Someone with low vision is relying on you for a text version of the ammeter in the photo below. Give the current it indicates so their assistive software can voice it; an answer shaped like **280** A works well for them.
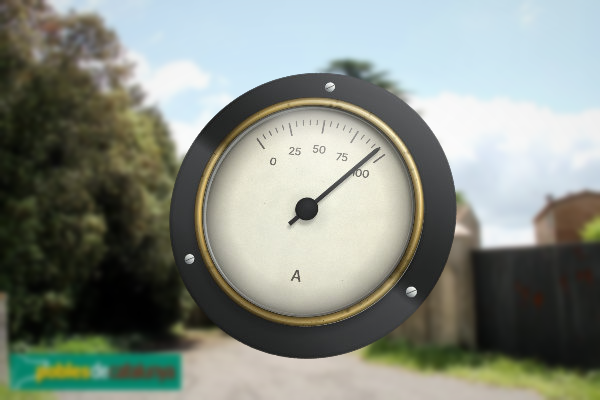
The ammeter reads **95** A
